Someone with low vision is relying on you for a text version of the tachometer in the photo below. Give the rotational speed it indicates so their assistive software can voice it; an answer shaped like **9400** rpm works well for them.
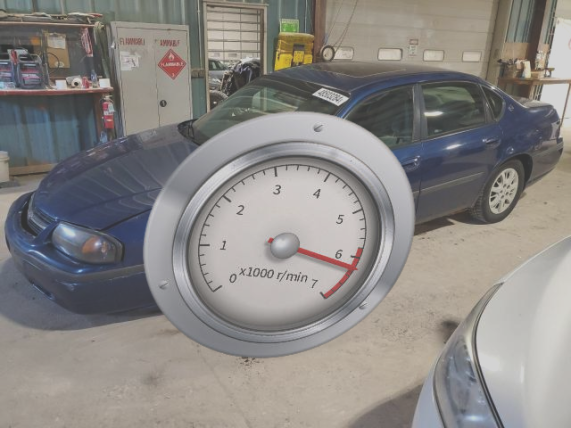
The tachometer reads **6200** rpm
